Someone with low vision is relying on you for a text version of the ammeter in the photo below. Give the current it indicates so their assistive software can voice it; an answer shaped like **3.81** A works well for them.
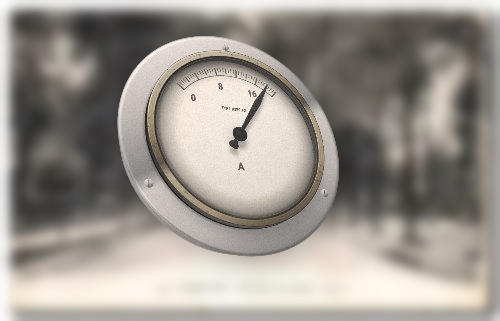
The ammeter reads **18** A
